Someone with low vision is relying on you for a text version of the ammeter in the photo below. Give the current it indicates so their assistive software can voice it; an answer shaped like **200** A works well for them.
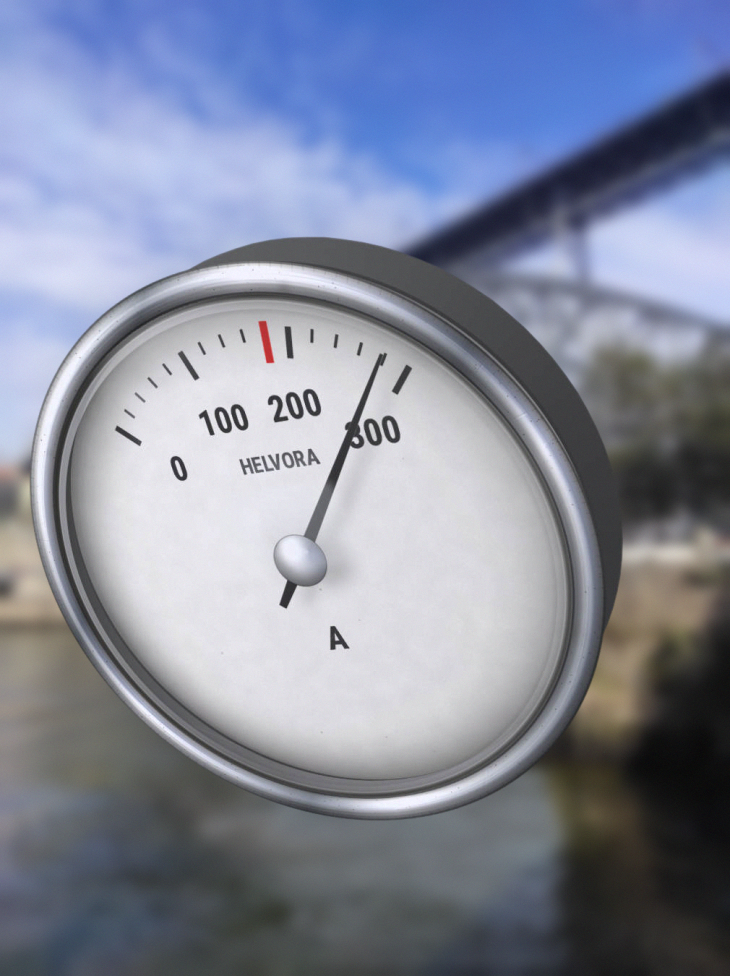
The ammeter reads **280** A
